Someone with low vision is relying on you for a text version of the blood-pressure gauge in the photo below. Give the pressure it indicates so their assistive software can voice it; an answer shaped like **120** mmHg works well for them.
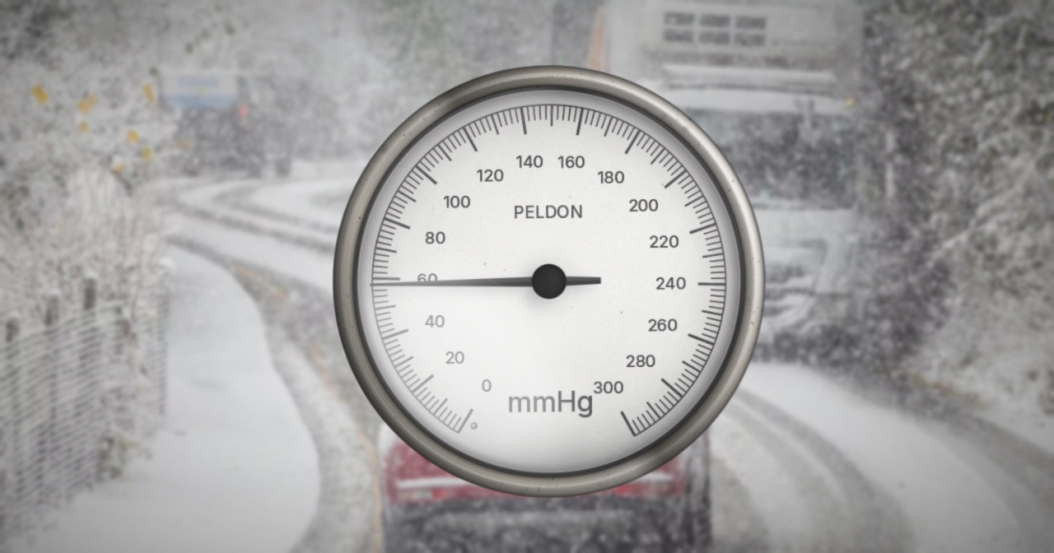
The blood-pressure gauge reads **58** mmHg
